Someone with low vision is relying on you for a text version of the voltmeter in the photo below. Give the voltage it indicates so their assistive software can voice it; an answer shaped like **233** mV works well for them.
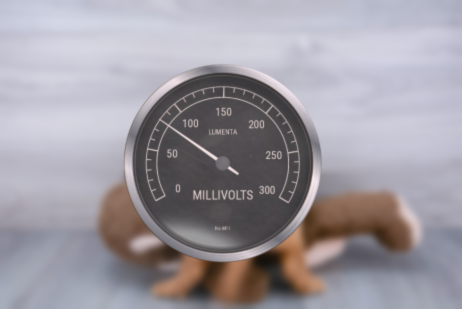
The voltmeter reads **80** mV
